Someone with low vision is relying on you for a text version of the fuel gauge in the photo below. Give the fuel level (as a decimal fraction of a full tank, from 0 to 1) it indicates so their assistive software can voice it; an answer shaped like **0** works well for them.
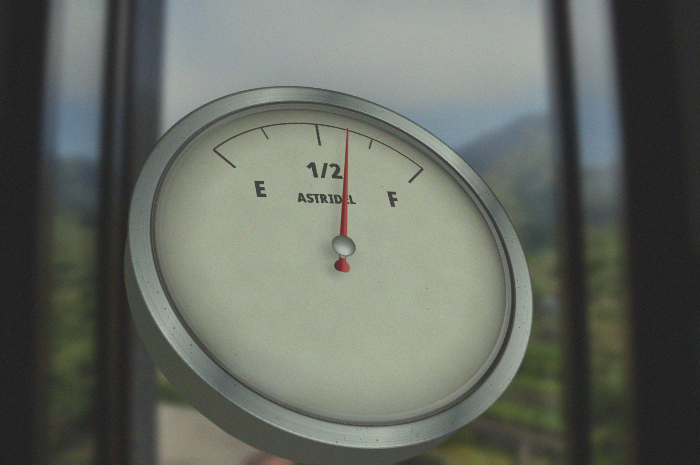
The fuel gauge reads **0.625**
